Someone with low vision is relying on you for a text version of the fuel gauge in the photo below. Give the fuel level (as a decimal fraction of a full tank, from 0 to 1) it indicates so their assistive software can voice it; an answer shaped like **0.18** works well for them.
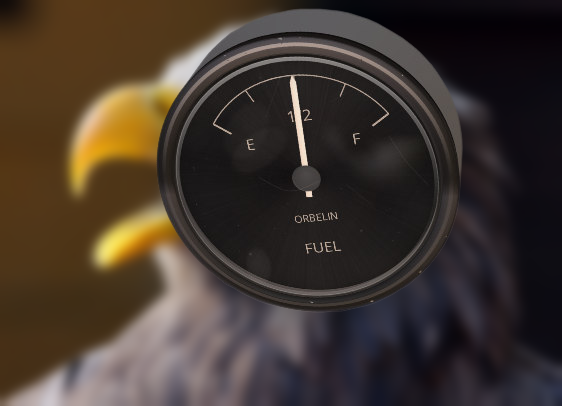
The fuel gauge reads **0.5**
